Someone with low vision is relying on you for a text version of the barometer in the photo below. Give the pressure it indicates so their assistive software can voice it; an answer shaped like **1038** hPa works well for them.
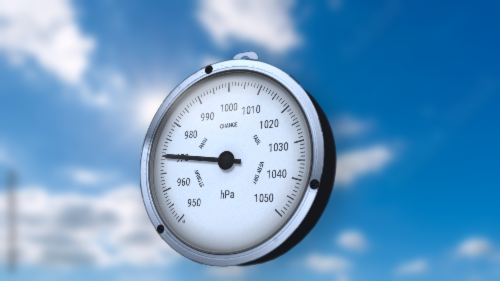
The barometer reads **970** hPa
